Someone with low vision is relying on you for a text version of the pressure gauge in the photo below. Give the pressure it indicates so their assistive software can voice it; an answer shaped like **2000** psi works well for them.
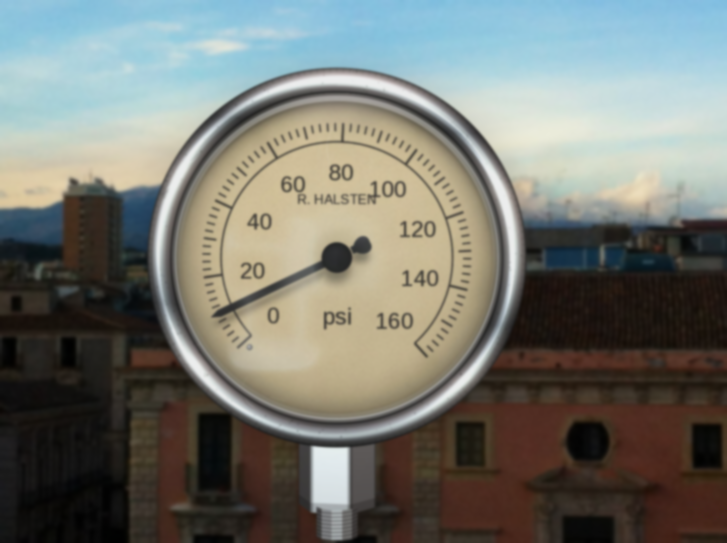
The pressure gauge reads **10** psi
